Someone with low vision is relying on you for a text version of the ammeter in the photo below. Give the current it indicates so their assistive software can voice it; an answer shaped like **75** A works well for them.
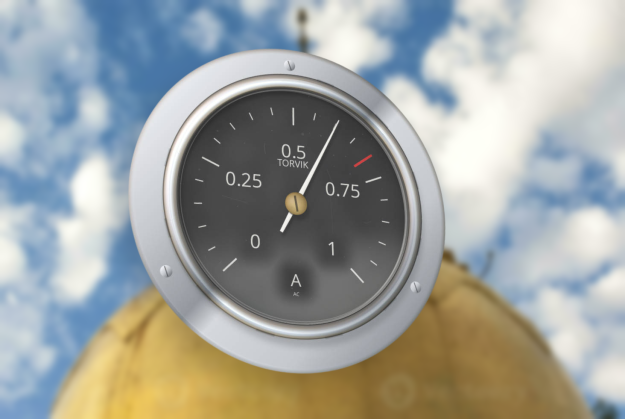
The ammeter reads **0.6** A
